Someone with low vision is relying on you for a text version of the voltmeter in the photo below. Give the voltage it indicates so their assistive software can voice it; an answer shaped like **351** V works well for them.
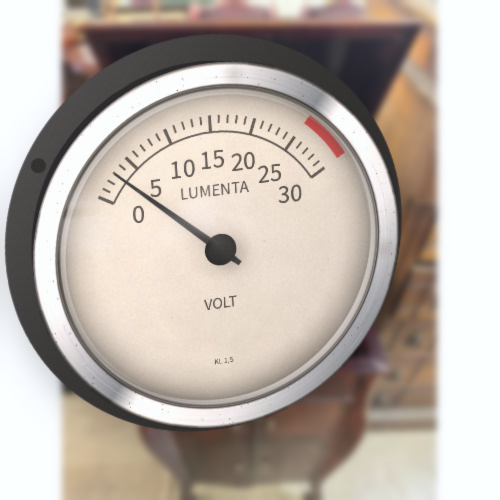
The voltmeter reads **3** V
